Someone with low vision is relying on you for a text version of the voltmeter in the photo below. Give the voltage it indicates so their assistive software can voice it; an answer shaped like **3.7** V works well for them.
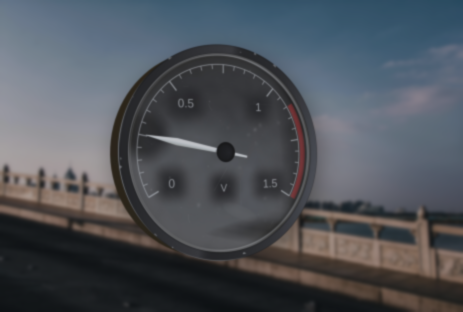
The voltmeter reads **0.25** V
